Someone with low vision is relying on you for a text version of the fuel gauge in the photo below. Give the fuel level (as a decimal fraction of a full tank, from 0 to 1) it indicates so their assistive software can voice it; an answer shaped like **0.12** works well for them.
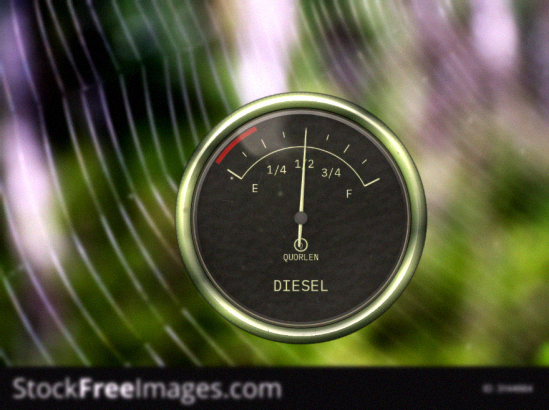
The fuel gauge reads **0.5**
